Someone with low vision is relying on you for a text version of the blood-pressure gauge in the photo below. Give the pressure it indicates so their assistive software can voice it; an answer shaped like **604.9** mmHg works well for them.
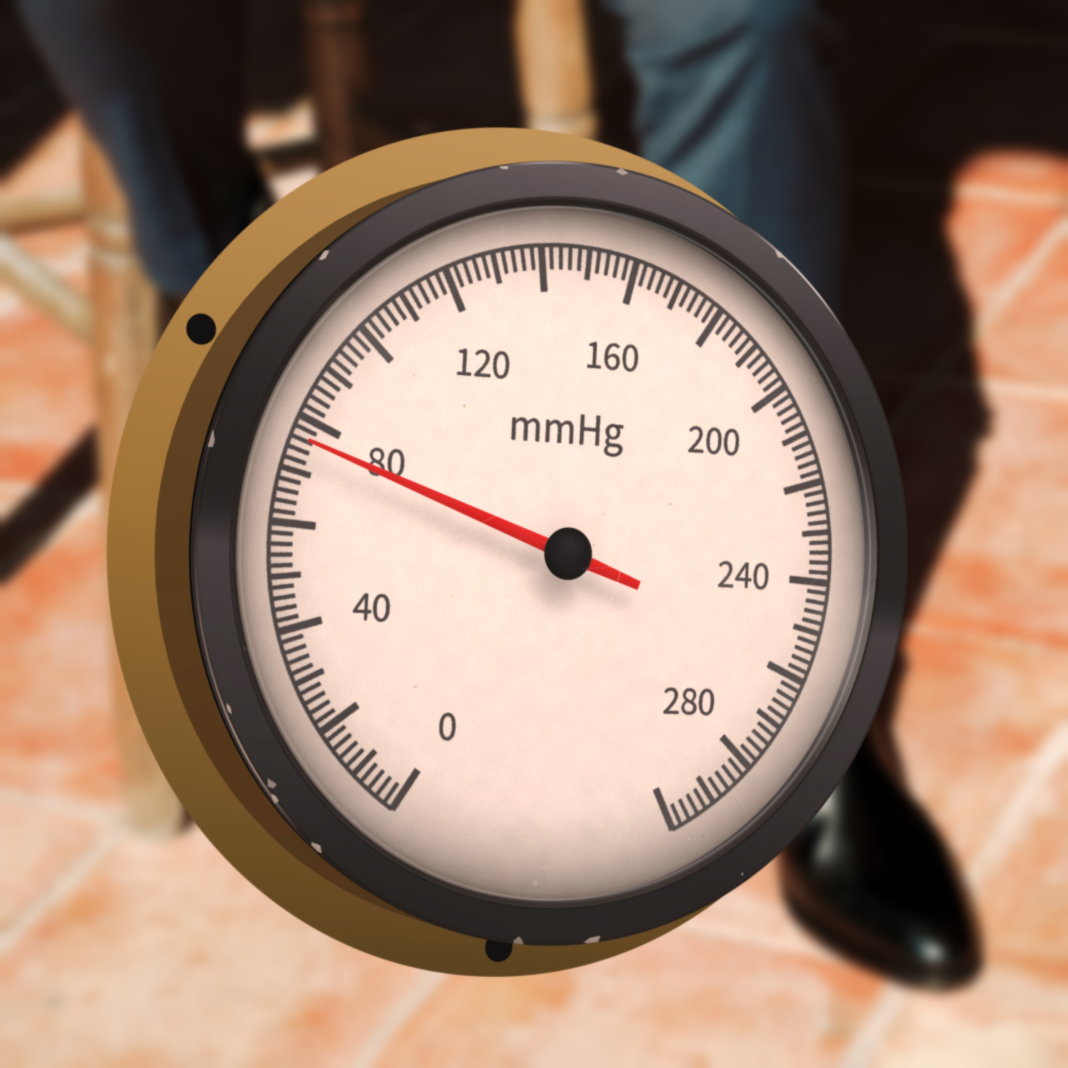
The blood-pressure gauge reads **76** mmHg
